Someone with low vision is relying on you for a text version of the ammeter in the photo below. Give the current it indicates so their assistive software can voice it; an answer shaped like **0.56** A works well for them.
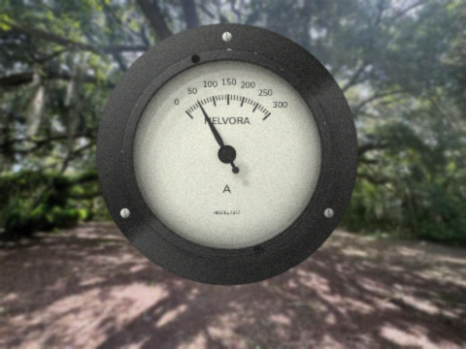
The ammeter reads **50** A
